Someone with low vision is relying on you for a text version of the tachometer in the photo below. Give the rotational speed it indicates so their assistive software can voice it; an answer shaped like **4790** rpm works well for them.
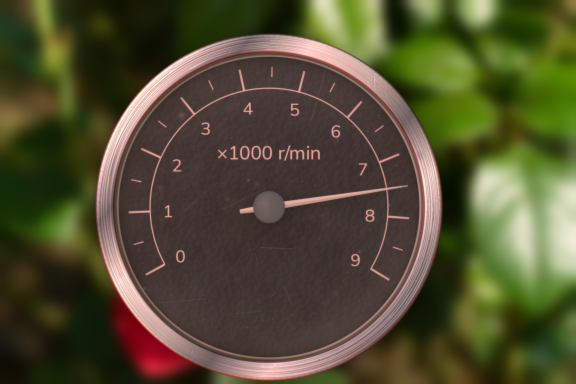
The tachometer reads **7500** rpm
